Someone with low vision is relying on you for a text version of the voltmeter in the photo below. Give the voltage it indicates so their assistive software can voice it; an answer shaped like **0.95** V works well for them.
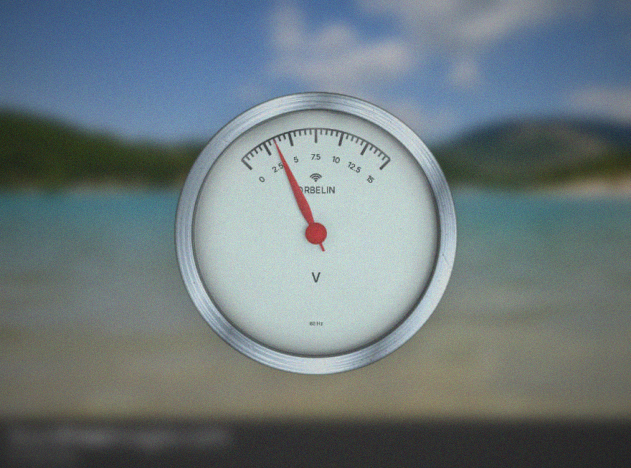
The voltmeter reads **3.5** V
